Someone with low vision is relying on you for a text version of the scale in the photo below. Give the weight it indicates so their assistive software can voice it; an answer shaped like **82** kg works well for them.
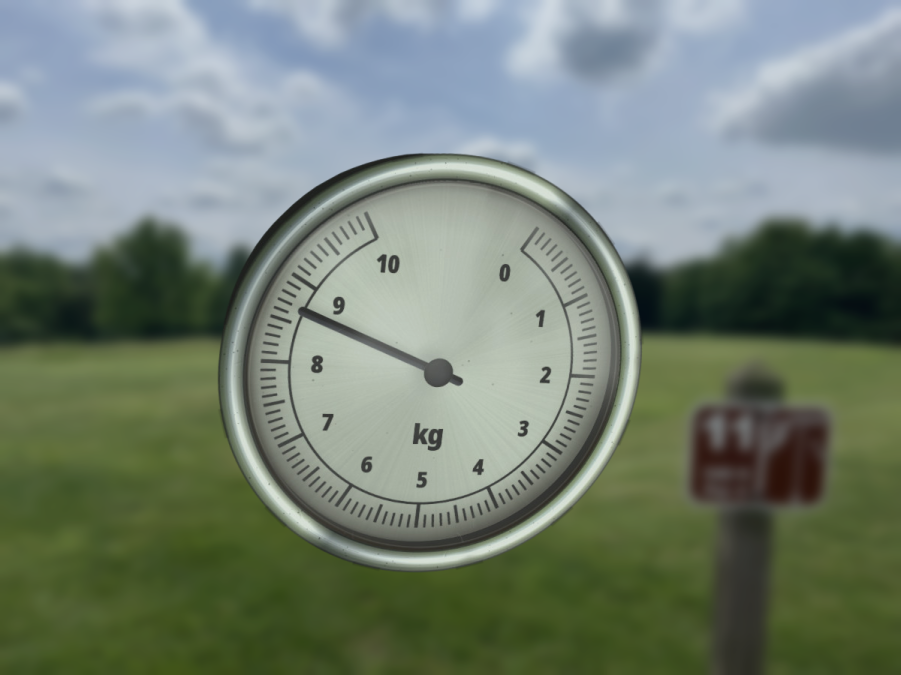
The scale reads **8.7** kg
